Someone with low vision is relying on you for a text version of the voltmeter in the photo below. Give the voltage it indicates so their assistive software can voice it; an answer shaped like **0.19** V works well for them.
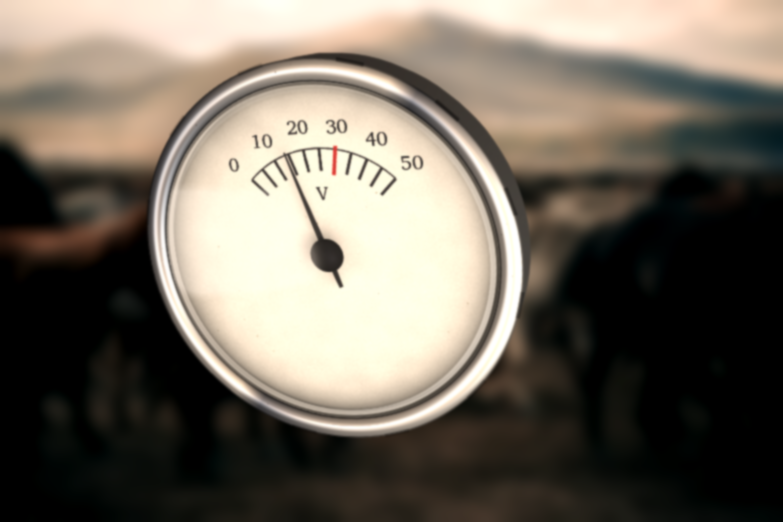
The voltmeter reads **15** V
